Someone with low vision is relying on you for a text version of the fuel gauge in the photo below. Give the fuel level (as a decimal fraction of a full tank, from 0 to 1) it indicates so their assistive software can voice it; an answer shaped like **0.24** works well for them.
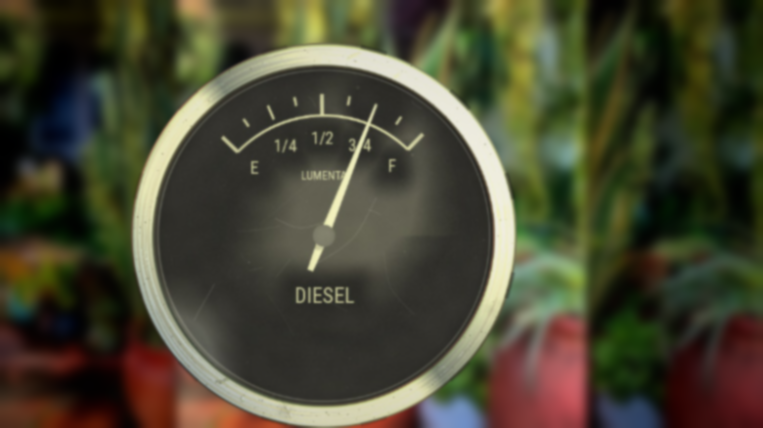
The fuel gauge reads **0.75**
